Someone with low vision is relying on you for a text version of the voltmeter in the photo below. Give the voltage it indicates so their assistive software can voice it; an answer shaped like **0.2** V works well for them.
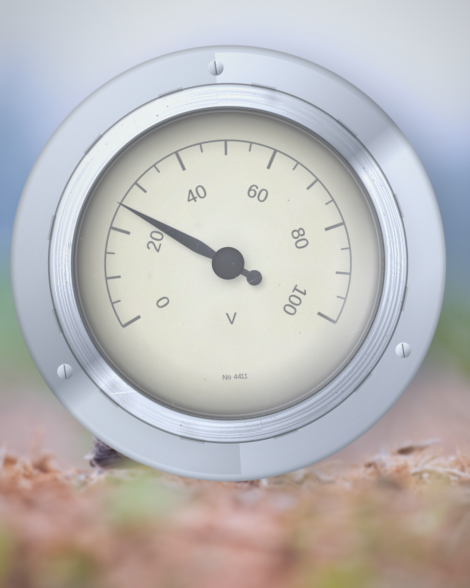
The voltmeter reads **25** V
